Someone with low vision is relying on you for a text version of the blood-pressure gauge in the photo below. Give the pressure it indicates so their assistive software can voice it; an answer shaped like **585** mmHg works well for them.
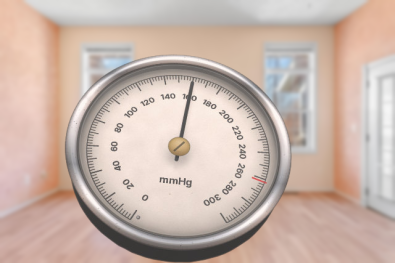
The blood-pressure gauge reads **160** mmHg
